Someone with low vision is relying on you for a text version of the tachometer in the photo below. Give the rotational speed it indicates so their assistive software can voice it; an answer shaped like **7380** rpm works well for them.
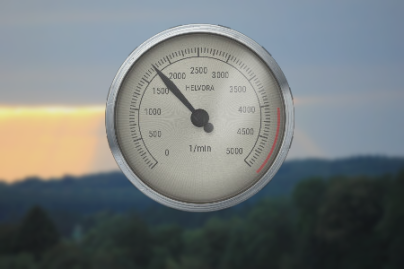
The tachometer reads **1750** rpm
